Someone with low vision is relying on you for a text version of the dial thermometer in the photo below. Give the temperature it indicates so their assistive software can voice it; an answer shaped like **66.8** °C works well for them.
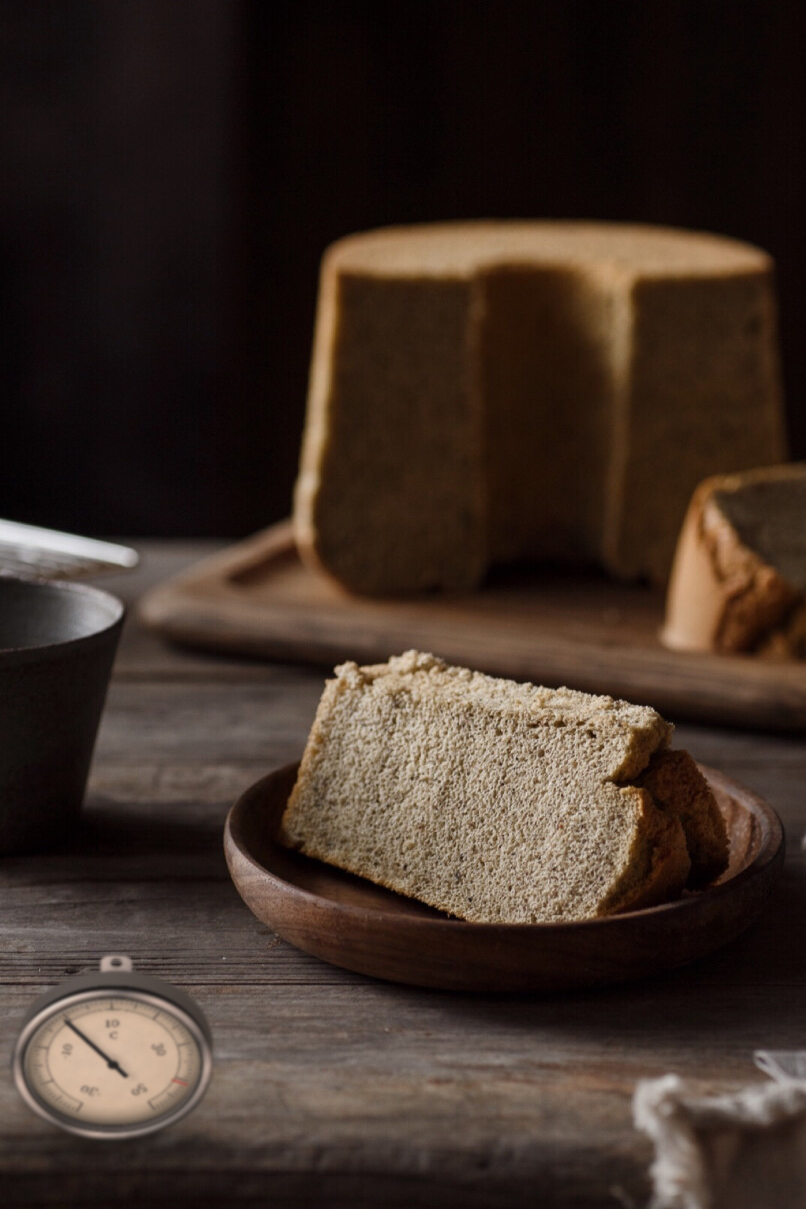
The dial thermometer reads **0** °C
